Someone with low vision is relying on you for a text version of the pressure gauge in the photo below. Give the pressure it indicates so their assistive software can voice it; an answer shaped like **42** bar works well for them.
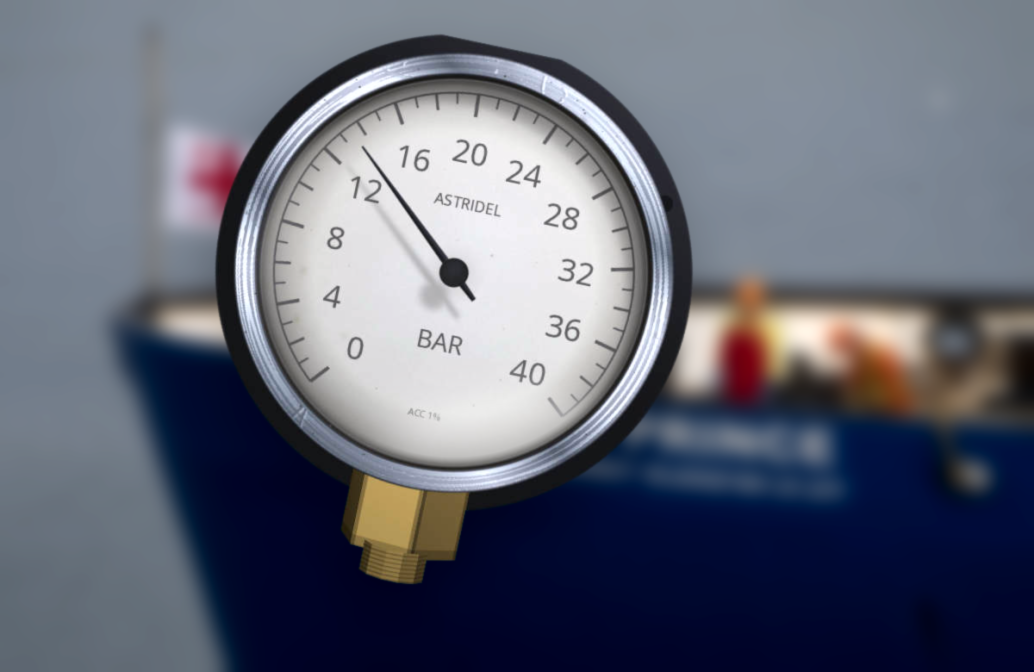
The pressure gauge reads **13.5** bar
